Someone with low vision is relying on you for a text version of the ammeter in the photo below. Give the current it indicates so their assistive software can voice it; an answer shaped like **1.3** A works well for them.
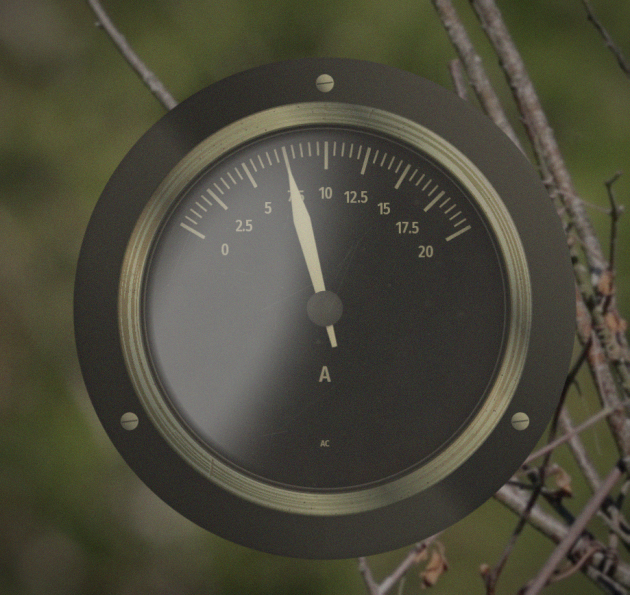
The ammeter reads **7.5** A
